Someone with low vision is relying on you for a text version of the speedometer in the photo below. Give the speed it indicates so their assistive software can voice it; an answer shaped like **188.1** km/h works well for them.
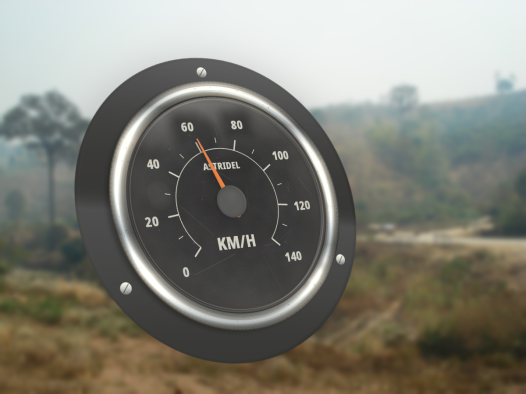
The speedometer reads **60** km/h
